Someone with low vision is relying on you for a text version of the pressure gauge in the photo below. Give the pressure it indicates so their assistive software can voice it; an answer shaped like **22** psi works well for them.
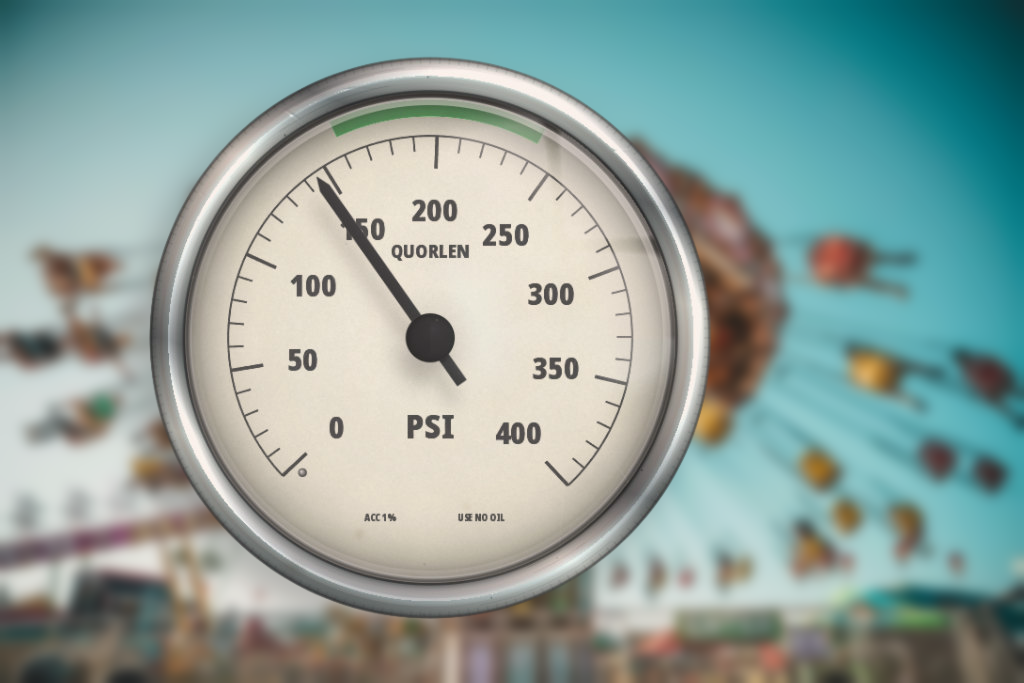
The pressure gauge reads **145** psi
